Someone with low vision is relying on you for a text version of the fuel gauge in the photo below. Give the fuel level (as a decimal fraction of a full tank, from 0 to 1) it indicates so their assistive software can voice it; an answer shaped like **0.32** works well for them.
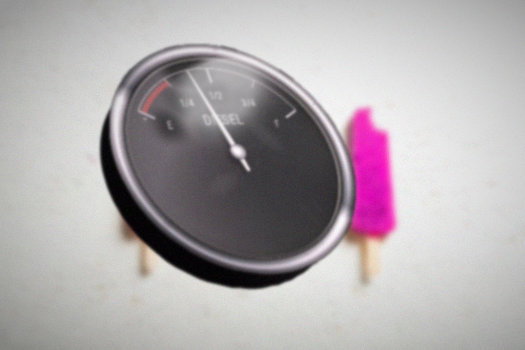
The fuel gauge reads **0.375**
